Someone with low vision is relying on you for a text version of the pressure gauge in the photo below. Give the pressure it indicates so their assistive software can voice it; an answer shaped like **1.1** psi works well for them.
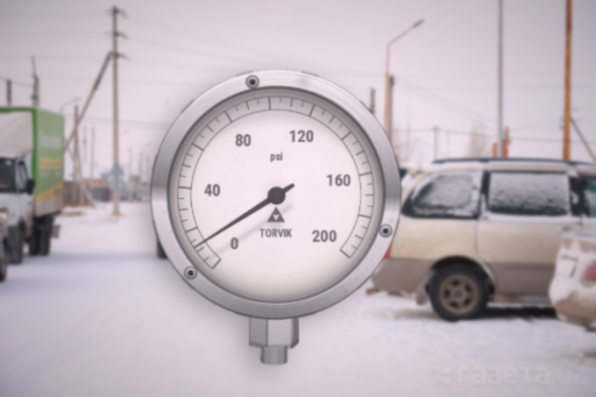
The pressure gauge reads **12.5** psi
